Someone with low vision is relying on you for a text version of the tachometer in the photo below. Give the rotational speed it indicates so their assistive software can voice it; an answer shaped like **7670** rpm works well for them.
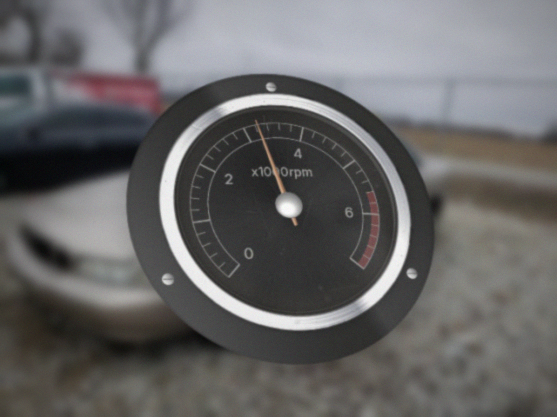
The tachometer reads **3200** rpm
